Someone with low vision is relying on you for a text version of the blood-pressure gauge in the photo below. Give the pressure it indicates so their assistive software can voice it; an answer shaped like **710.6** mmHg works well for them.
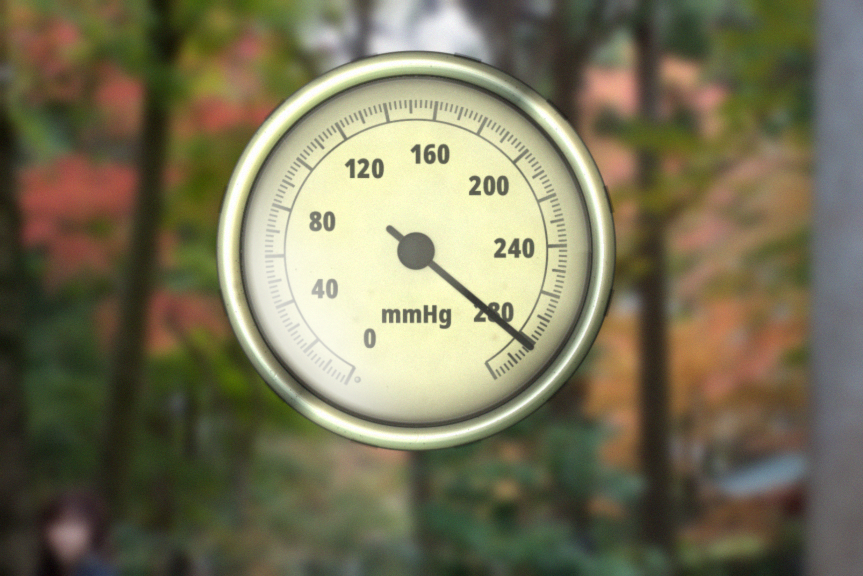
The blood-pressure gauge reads **282** mmHg
